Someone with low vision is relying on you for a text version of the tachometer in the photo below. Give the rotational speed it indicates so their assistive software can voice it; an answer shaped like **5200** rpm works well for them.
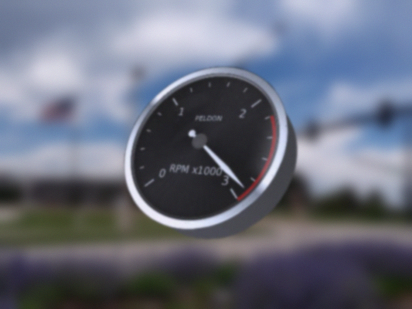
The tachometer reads **2900** rpm
